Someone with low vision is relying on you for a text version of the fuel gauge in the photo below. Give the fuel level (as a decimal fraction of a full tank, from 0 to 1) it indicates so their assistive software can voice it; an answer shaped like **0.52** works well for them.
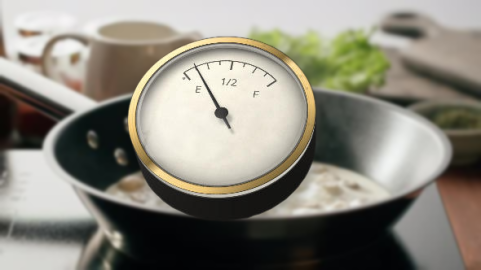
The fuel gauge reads **0.125**
